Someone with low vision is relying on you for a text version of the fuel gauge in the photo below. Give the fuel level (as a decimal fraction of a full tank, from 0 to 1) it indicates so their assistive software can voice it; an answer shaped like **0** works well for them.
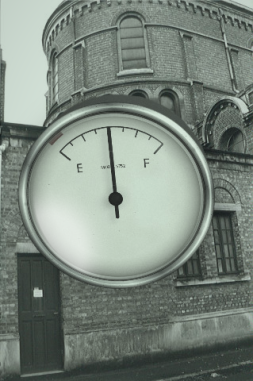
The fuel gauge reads **0.5**
